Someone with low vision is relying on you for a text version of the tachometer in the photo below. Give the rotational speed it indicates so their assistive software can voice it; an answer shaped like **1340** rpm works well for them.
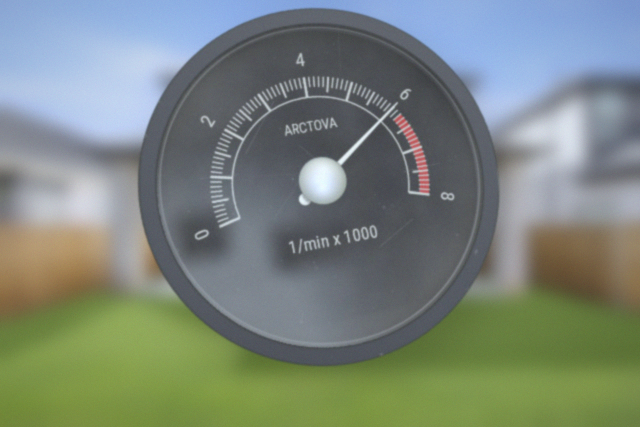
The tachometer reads **6000** rpm
